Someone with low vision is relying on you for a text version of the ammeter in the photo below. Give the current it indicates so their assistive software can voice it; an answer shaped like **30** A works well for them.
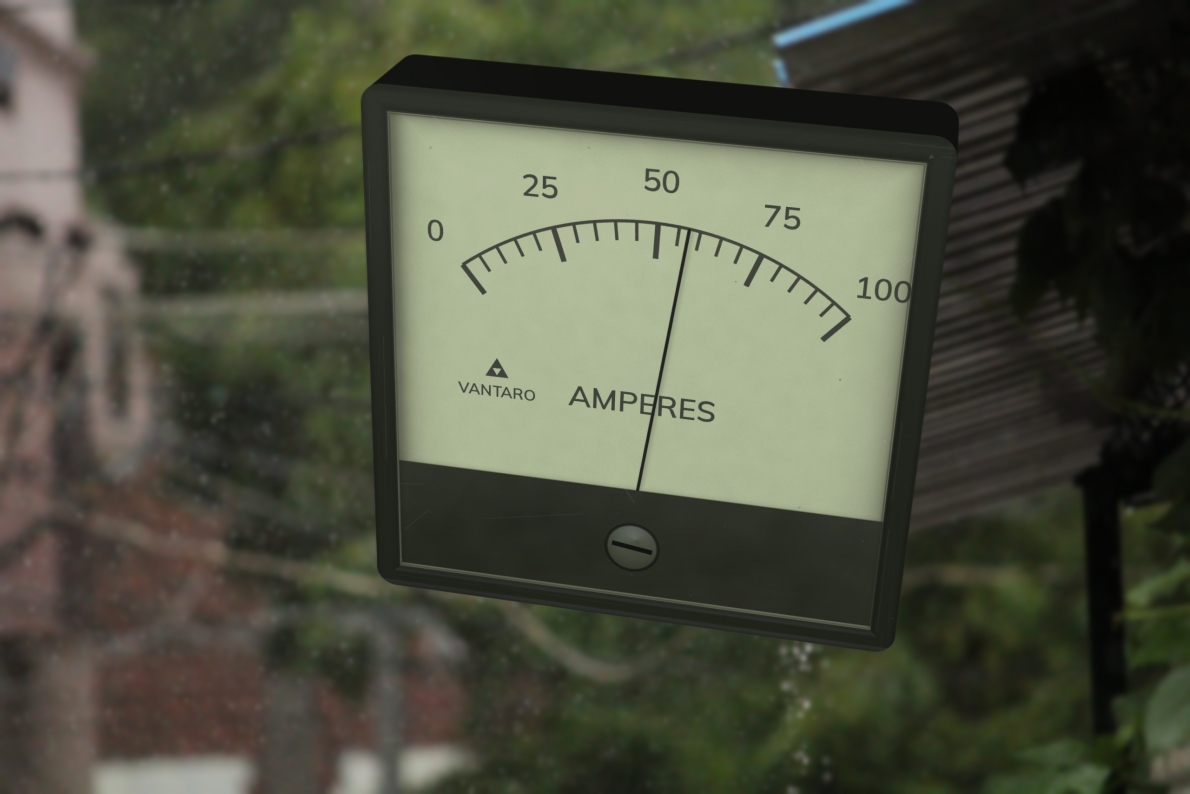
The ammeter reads **57.5** A
